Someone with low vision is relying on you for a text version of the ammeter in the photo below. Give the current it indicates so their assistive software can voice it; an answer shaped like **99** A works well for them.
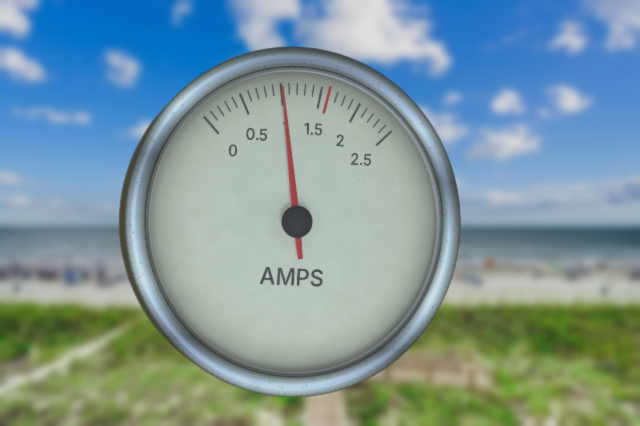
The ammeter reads **1** A
